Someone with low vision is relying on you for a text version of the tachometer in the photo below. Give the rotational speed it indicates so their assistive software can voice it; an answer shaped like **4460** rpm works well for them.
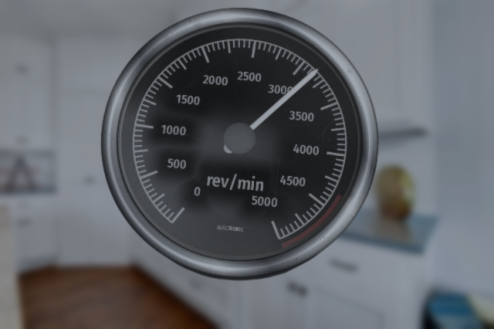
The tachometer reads **3150** rpm
